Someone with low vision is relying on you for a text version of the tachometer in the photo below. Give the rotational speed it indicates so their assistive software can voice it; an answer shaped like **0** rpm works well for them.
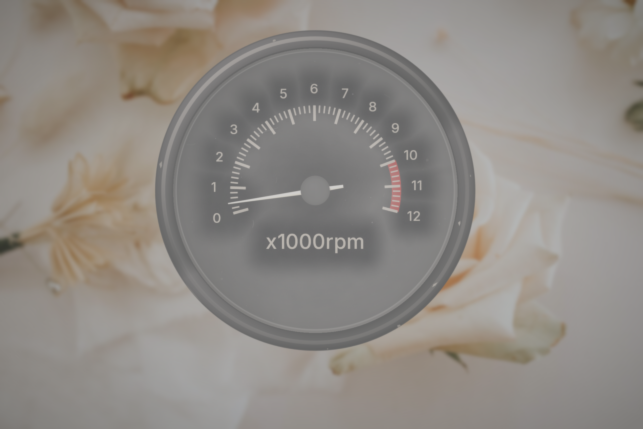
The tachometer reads **400** rpm
